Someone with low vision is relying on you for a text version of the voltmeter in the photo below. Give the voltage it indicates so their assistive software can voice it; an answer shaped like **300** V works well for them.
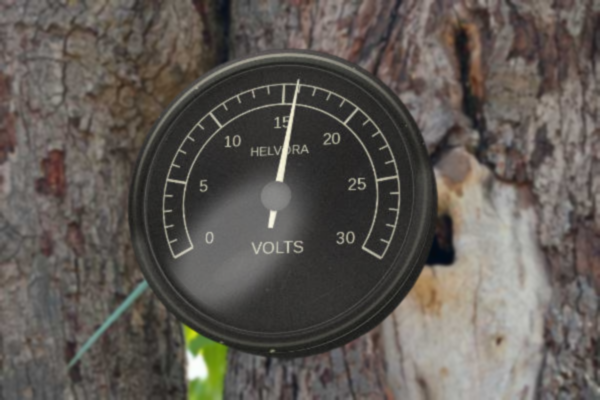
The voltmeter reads **16** V
